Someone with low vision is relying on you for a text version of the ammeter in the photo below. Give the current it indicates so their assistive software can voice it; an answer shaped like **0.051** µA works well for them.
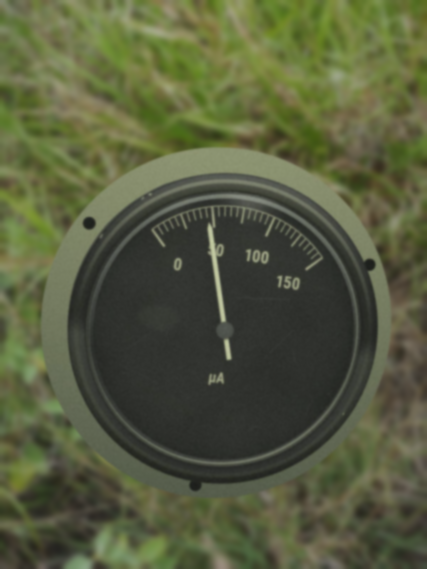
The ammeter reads **45** µA
